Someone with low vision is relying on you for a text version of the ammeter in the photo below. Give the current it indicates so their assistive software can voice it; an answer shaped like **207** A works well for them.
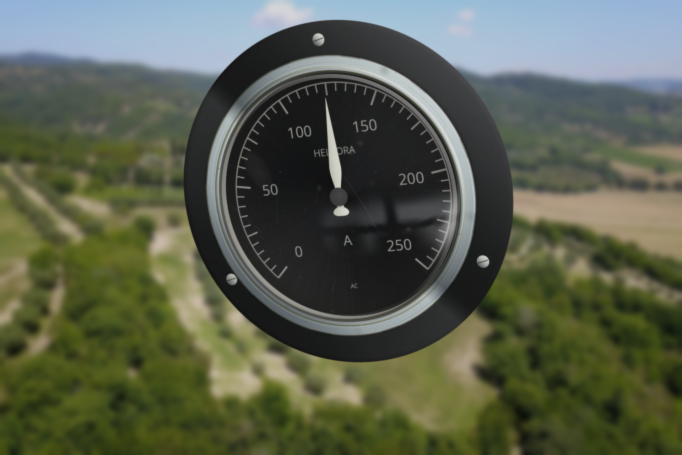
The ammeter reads **125** A
